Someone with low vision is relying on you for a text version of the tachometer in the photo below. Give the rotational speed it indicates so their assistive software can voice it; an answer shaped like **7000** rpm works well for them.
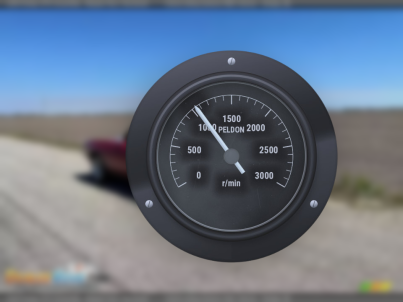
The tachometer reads **1050** rpm
